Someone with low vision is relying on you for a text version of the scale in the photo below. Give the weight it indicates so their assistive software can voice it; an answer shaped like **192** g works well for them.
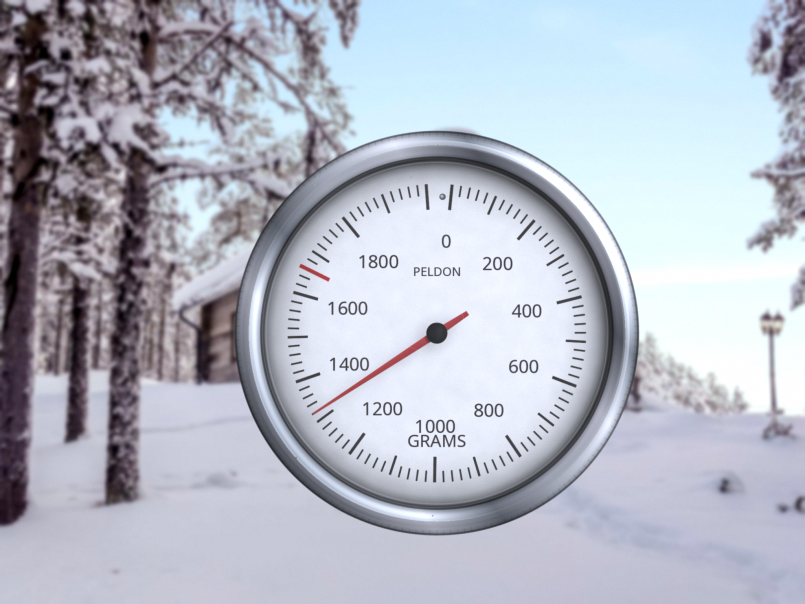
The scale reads **1320** g
